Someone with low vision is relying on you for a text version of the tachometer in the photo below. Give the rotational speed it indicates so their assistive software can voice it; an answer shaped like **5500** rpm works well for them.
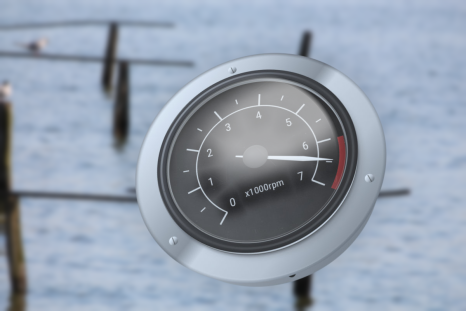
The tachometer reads **6500** rpm
